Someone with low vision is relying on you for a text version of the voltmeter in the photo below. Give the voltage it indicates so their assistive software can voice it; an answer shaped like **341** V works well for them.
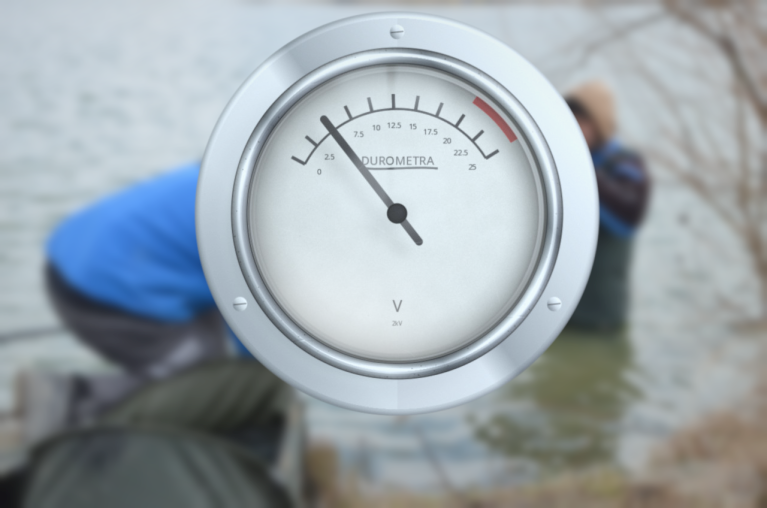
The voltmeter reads **5** V
